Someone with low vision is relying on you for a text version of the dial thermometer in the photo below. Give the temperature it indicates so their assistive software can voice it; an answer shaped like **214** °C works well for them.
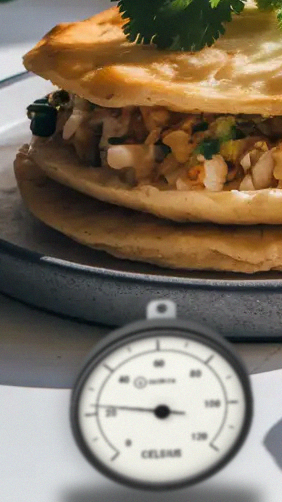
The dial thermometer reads **25** °C
